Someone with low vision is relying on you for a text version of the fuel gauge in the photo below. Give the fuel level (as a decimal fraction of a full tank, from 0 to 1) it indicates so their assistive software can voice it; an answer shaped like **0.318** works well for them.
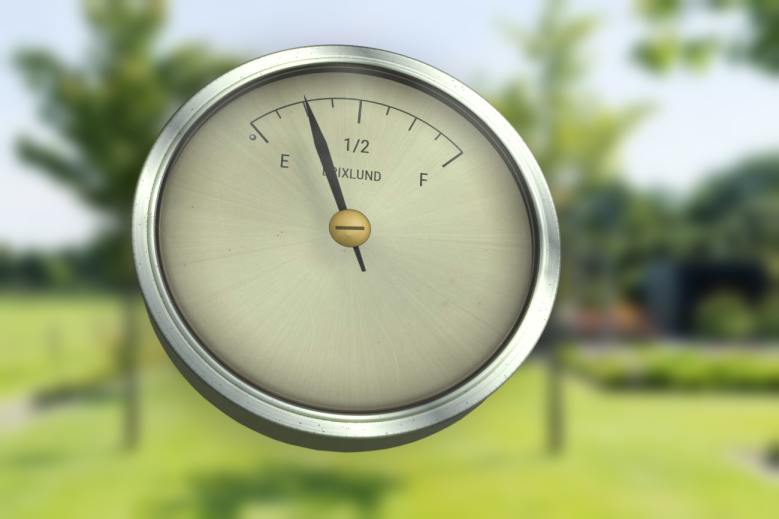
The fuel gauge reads **0.25**
